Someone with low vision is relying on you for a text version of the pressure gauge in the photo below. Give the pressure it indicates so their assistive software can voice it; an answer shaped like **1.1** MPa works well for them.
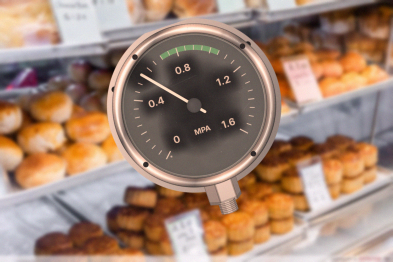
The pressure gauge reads **0.55** MPa
